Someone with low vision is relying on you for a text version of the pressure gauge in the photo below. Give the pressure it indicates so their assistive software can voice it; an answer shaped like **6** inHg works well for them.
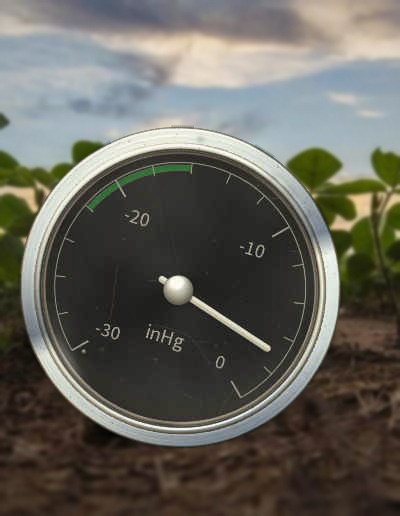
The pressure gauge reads **-3** inHg
